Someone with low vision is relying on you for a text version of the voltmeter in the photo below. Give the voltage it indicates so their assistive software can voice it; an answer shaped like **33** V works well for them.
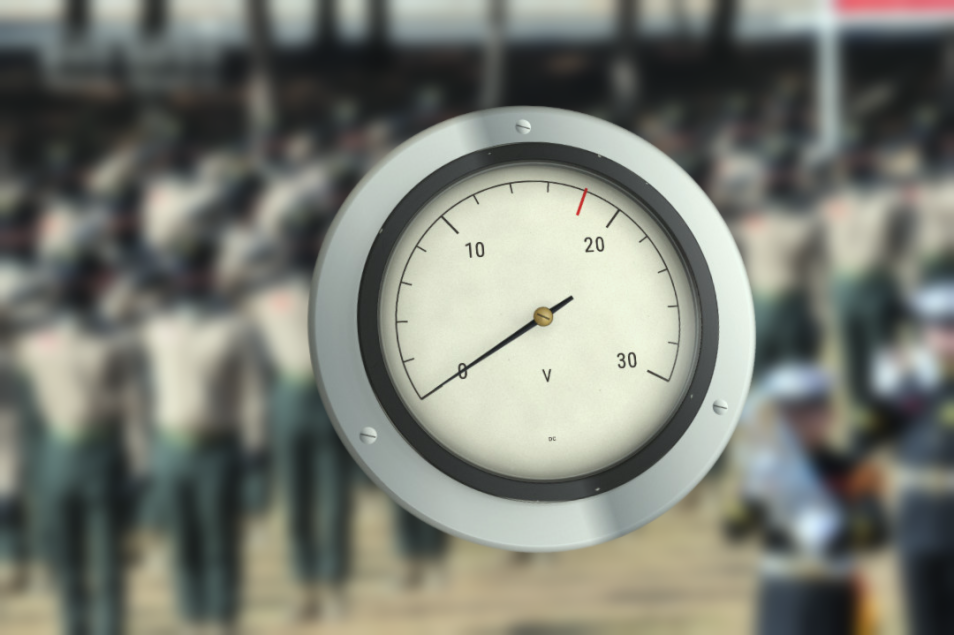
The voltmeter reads **0** V
